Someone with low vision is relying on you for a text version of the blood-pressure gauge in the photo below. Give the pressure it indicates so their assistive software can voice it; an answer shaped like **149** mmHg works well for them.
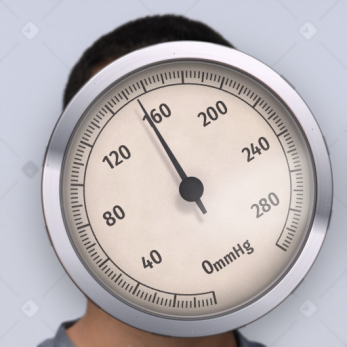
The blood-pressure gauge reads **154** mmHg
